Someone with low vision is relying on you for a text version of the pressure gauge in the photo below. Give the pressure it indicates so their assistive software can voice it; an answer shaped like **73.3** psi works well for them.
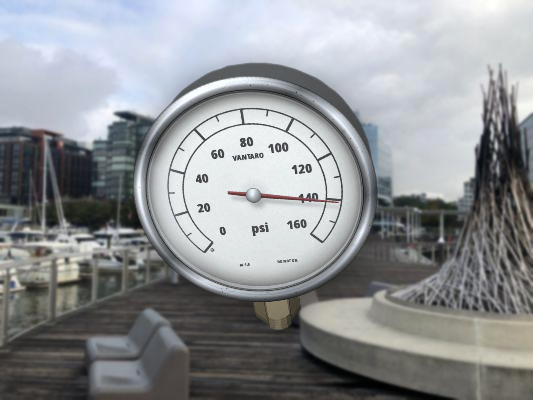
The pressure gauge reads **140** psi
